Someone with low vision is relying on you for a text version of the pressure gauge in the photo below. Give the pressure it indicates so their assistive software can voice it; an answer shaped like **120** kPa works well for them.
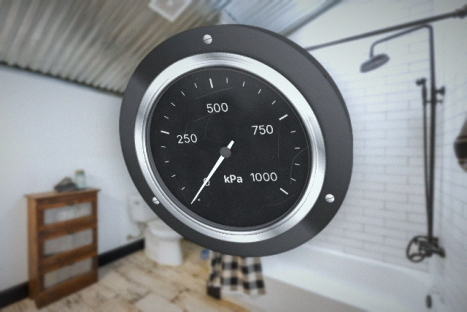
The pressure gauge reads **0** kPa
